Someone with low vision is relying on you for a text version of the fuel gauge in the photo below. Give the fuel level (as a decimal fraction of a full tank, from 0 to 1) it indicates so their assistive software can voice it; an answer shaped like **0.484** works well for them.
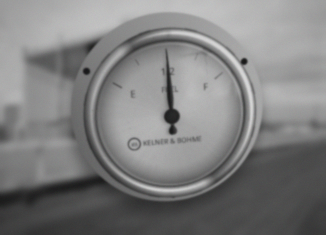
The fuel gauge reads **0.5**
